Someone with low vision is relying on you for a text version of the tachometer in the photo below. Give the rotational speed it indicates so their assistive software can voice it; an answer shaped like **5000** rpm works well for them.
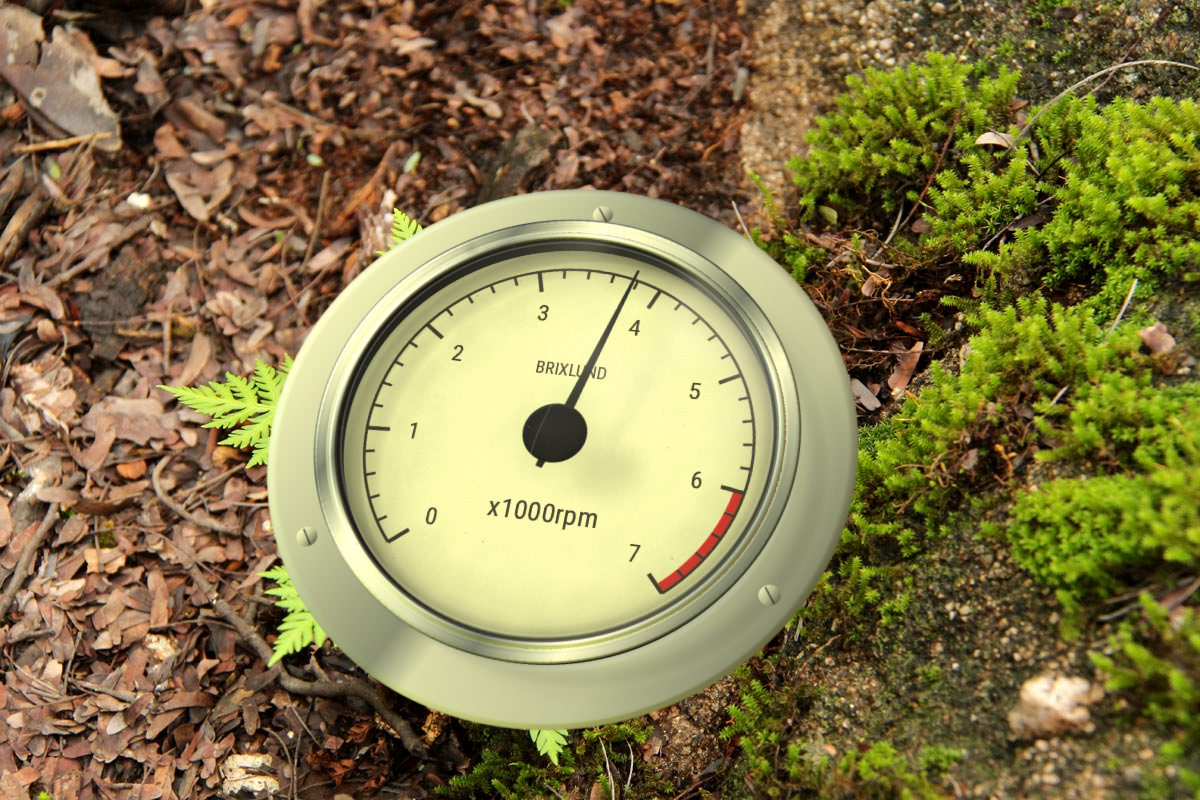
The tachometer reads **3800** rpm
